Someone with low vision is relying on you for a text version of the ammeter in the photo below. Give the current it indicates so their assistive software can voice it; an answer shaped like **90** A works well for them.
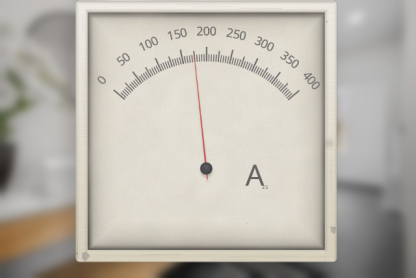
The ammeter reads **175** A
